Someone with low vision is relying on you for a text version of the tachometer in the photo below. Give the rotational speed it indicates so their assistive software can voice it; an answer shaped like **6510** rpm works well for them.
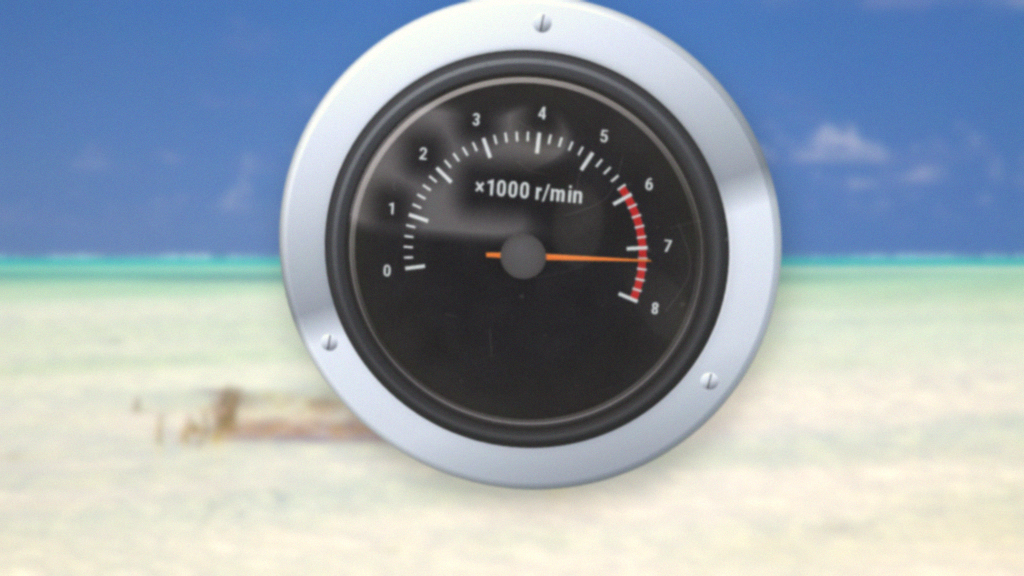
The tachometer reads **7200** rpm
